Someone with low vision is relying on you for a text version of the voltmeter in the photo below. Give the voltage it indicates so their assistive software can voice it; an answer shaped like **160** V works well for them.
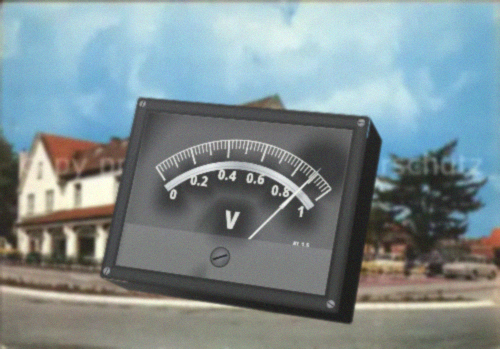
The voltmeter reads **0.9** V
